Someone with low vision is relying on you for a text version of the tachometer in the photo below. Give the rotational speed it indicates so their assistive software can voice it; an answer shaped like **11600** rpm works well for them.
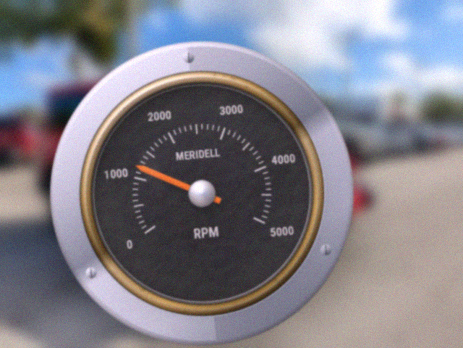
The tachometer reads **1200** rpm
